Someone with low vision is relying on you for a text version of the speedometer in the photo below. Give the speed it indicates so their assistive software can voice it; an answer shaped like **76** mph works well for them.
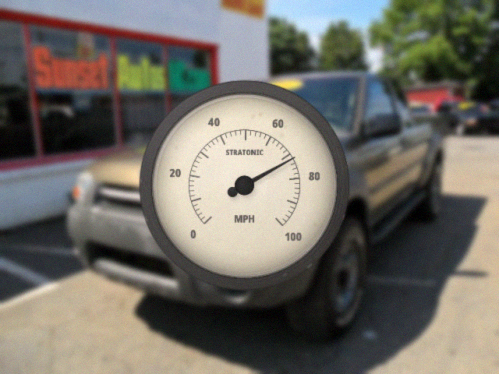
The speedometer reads **72** mph
